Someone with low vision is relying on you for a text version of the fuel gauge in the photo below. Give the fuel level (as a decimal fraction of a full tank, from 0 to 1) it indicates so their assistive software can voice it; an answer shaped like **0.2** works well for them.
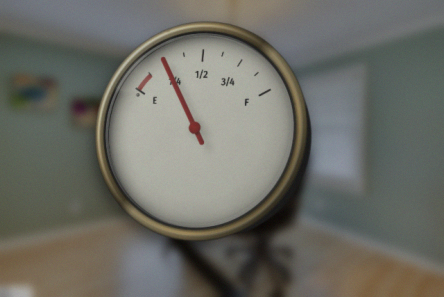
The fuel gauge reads **0.25**
